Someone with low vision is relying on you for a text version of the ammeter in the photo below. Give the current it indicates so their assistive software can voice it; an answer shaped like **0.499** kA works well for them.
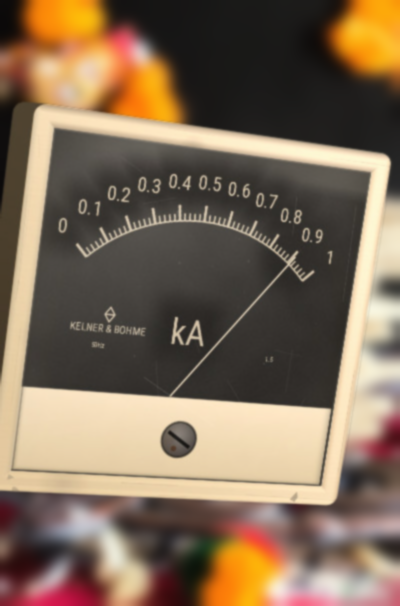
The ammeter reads **0.9** kA
